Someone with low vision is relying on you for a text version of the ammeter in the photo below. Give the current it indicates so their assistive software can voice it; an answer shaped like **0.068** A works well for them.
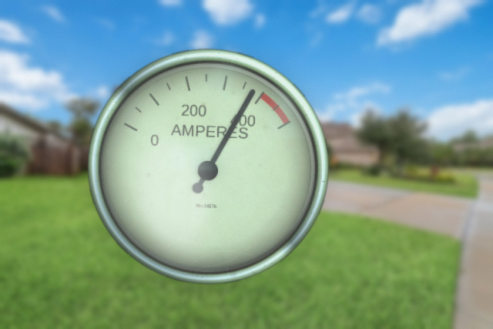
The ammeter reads **375** A
